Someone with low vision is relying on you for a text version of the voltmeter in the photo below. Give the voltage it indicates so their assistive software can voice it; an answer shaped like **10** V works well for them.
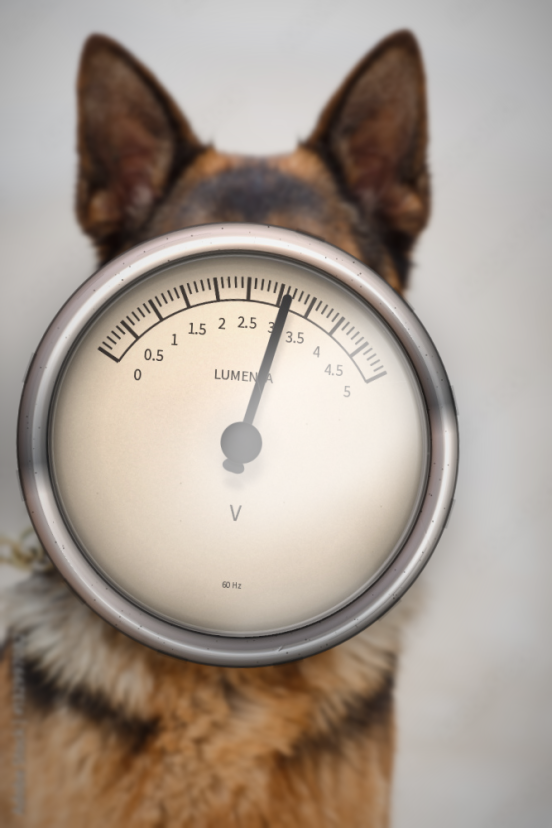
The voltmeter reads **3.1** V
